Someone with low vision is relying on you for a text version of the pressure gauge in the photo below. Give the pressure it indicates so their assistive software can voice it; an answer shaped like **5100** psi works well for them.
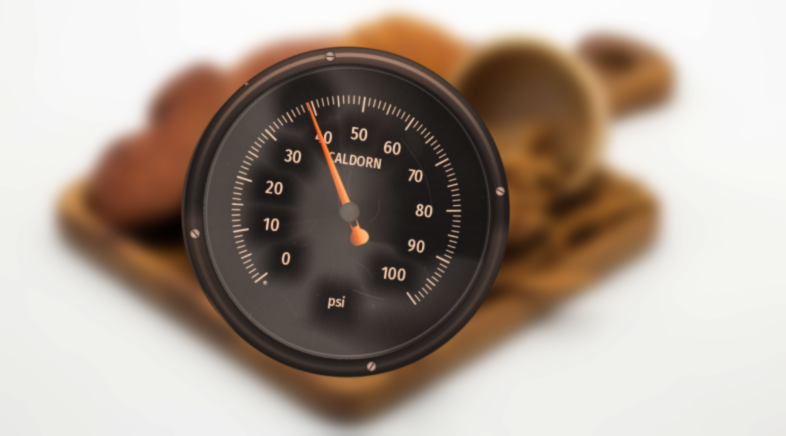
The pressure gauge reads **39** psi
